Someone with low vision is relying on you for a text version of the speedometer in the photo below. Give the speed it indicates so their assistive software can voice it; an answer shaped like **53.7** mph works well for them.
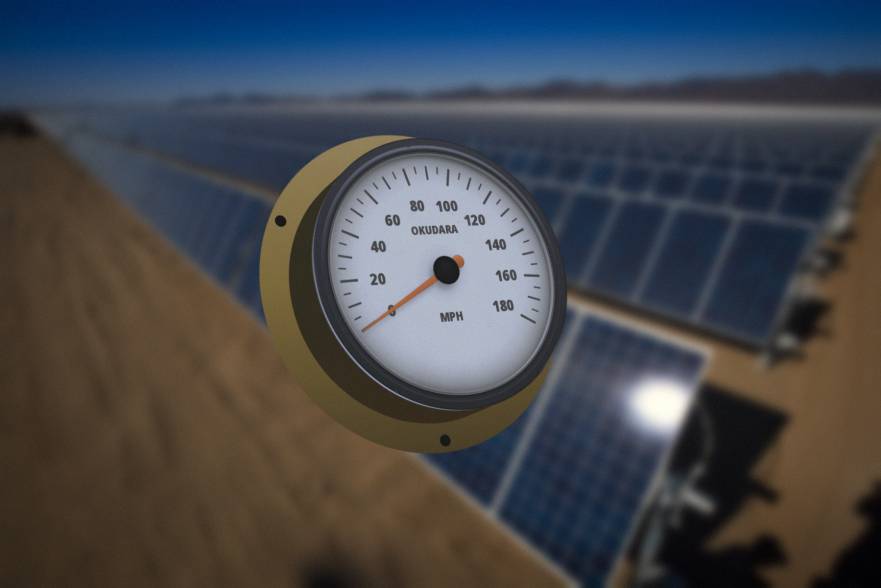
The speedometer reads **0** mph
